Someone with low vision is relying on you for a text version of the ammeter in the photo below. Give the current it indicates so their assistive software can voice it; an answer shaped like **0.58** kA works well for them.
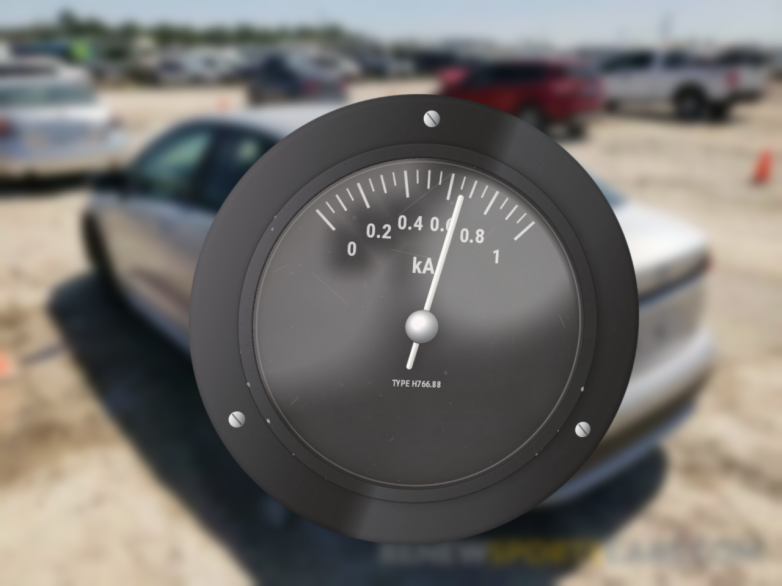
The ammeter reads **0.65** kA
